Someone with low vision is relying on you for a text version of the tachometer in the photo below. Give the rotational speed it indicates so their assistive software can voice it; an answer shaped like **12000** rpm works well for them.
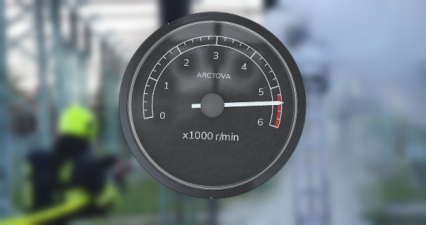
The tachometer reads **5400** rpm
